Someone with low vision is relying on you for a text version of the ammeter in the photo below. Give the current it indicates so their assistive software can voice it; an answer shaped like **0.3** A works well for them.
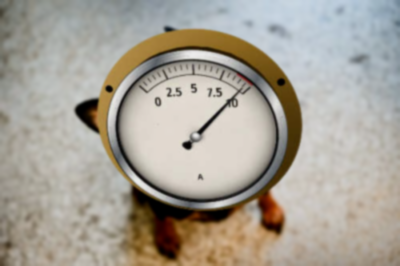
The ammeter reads **9.5** A
